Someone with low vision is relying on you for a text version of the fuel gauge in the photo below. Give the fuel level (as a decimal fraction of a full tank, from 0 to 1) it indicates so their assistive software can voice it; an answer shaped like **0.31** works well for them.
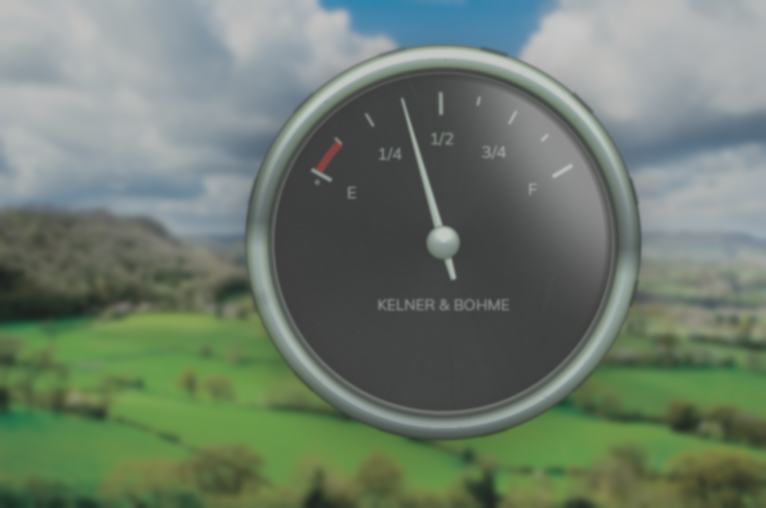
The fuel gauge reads **0.375**
